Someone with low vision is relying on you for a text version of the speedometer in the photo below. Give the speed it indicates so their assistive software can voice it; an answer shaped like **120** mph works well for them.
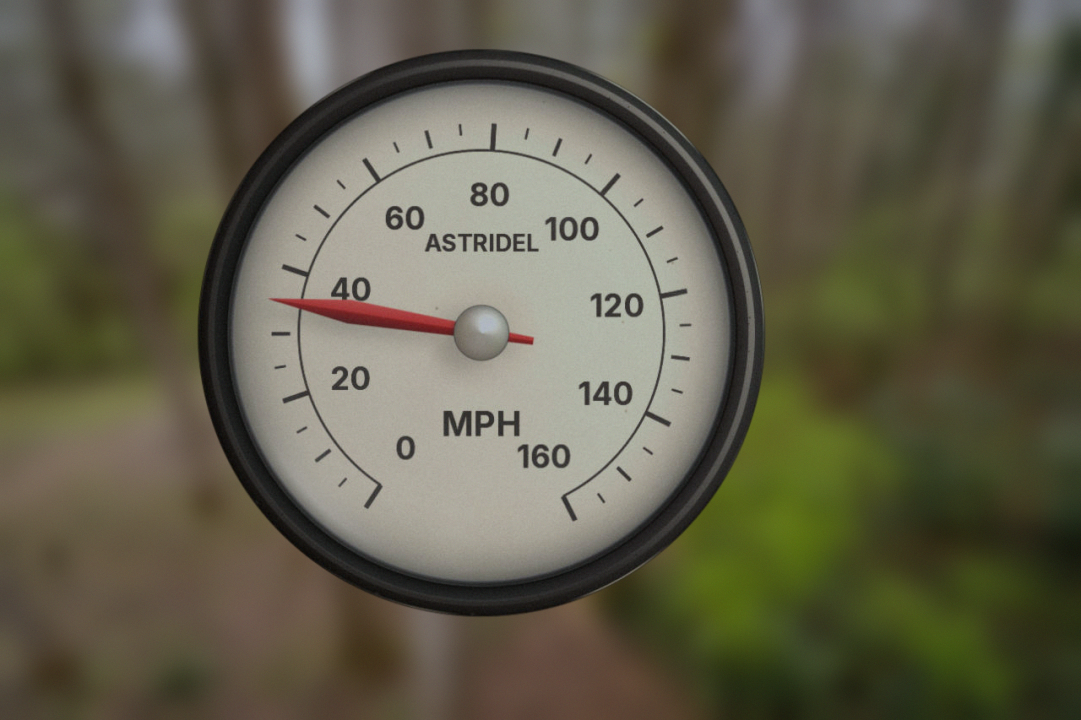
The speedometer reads **35** mph
